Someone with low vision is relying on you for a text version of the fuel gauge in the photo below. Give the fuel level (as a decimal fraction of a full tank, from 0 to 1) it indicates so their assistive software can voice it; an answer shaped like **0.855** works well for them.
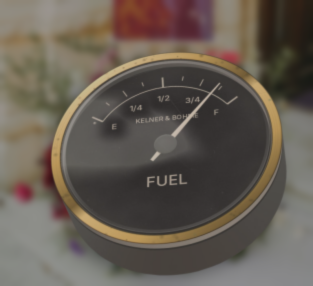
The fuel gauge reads **0.875**
